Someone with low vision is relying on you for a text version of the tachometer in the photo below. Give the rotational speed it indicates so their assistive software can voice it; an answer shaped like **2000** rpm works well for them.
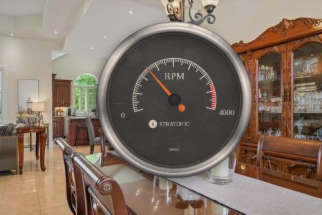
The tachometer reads **1250** rpm
